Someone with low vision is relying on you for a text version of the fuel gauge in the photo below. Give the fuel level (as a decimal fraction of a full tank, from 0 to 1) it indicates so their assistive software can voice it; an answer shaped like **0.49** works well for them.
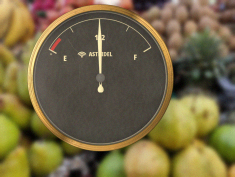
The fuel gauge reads **0.5**
